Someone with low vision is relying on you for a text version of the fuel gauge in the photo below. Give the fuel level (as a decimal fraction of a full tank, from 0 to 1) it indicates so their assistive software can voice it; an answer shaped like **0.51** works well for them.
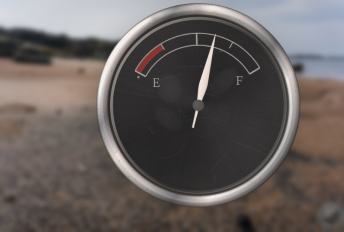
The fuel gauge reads **0.625**
